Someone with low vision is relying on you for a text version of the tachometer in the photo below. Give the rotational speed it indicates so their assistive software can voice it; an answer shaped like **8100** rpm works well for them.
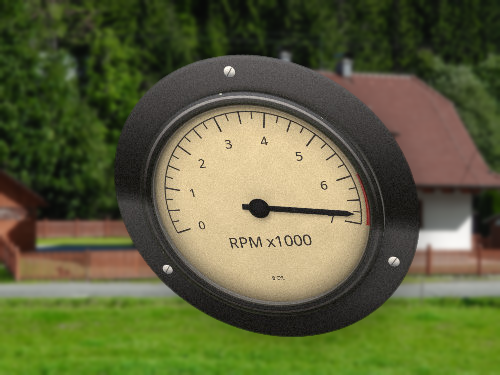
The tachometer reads **6750** rpm
